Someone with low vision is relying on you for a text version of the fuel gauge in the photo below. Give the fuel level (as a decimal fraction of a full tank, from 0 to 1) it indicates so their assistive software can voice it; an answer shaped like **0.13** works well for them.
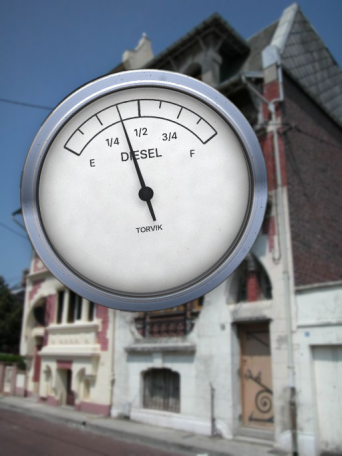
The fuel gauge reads **0.375**
